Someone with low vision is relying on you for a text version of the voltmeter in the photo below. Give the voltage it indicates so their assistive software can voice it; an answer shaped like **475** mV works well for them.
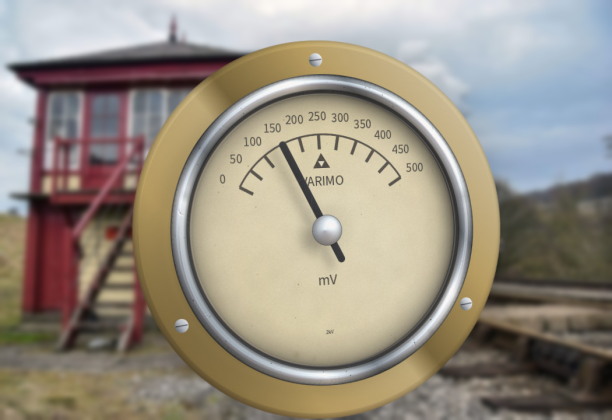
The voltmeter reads **150** mV
